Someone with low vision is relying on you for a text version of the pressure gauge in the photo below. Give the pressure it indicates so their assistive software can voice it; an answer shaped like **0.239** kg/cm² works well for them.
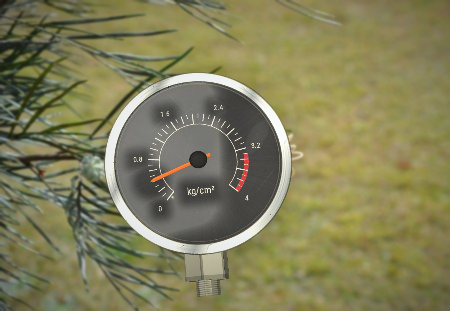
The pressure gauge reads **0.4** kg/cm²
